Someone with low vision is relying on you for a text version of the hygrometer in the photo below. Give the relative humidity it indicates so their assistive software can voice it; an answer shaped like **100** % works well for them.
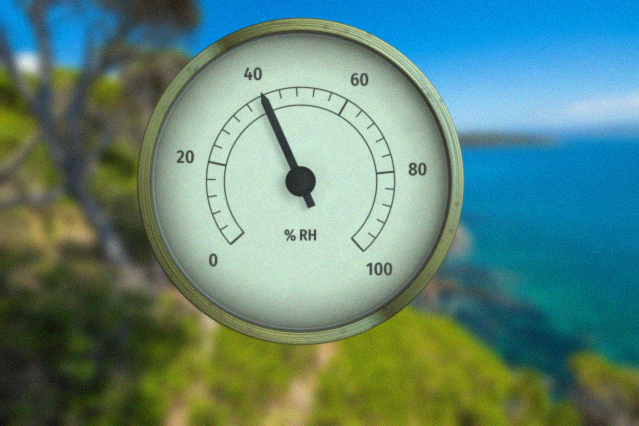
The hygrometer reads **40** %
